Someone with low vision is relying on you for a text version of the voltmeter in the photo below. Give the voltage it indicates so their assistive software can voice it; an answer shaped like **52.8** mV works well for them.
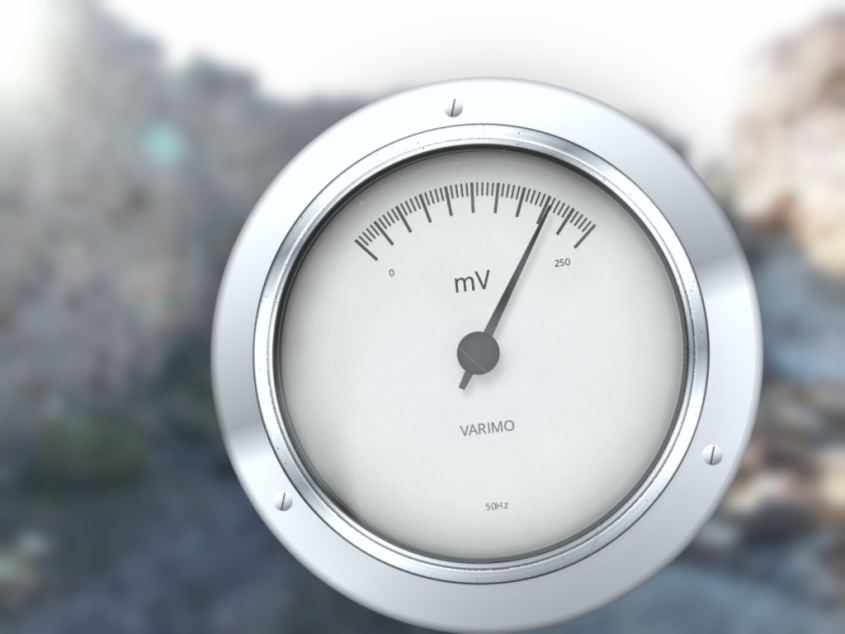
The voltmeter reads **205** mV
